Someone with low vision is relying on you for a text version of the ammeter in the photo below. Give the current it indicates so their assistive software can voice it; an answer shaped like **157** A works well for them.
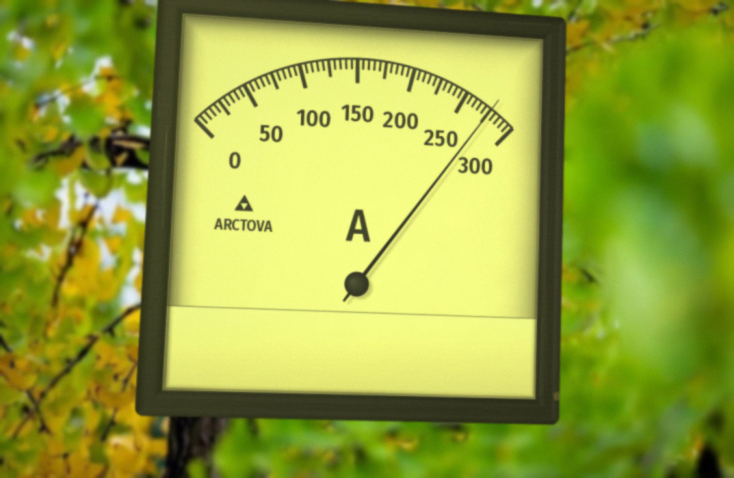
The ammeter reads **275** A
